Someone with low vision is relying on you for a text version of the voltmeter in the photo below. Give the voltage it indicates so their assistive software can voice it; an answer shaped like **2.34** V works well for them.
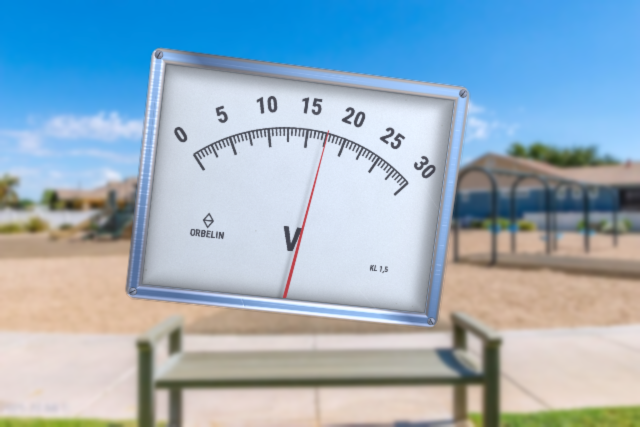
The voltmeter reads **17.5** V
